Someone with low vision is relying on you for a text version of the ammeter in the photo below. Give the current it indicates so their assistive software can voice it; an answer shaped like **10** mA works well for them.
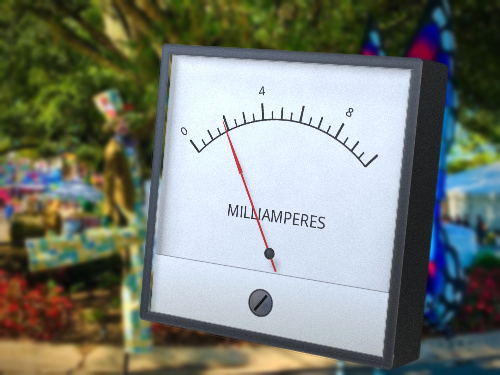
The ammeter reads **2** mA
